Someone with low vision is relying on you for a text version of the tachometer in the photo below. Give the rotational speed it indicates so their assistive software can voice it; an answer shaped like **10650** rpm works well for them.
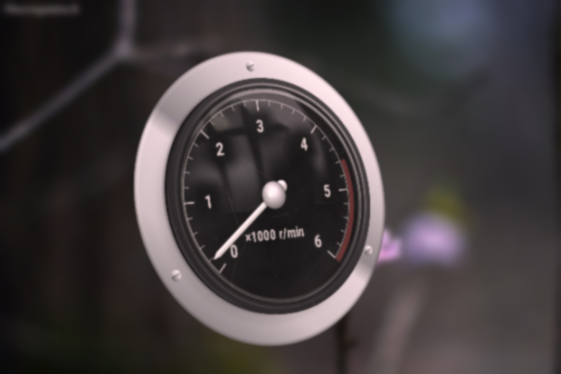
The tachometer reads **200** rpm
